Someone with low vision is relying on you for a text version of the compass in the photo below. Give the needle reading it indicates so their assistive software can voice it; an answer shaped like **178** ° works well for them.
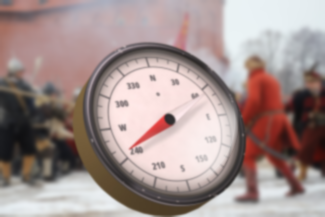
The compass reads **245** °
